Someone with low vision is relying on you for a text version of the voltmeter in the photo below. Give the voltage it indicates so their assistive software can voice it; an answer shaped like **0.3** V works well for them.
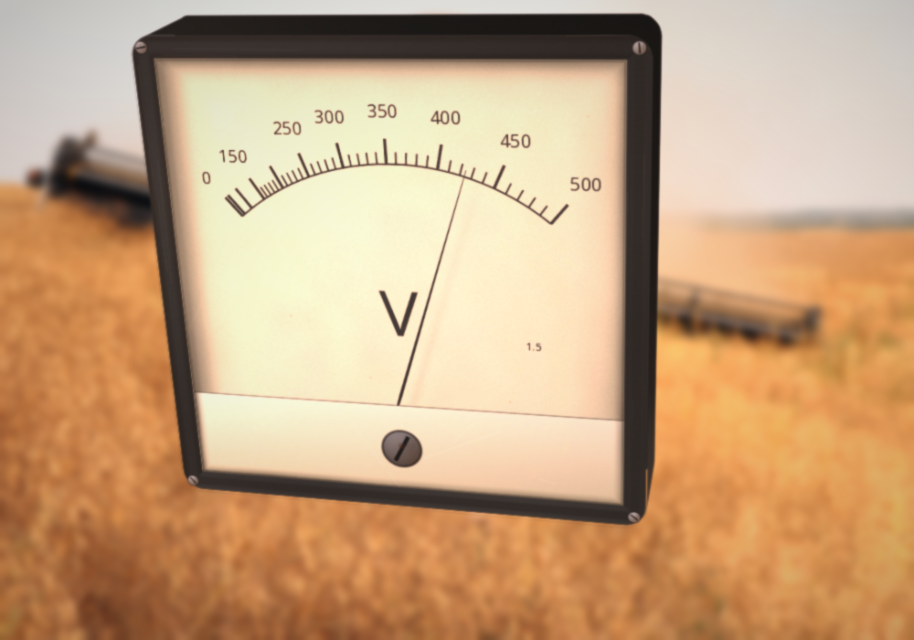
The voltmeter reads **425** V
